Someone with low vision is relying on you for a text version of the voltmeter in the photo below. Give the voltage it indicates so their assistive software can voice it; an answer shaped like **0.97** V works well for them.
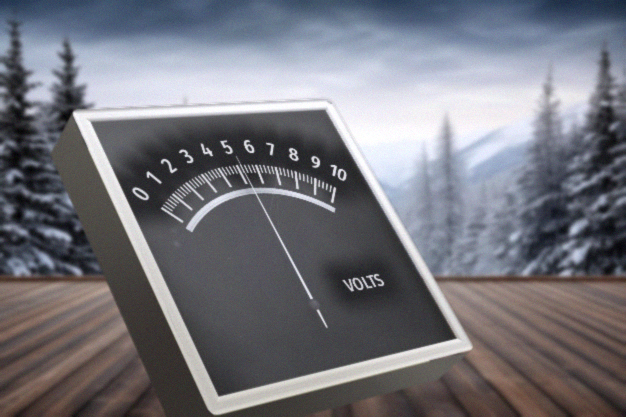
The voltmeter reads **5** V
